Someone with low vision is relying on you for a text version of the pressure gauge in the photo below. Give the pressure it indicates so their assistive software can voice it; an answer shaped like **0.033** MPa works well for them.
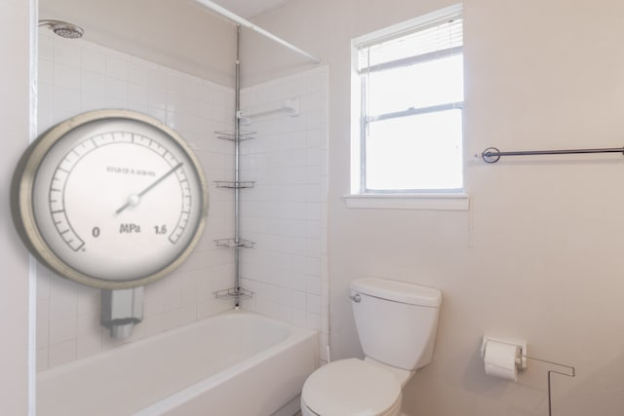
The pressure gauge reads **1.1** MPa
